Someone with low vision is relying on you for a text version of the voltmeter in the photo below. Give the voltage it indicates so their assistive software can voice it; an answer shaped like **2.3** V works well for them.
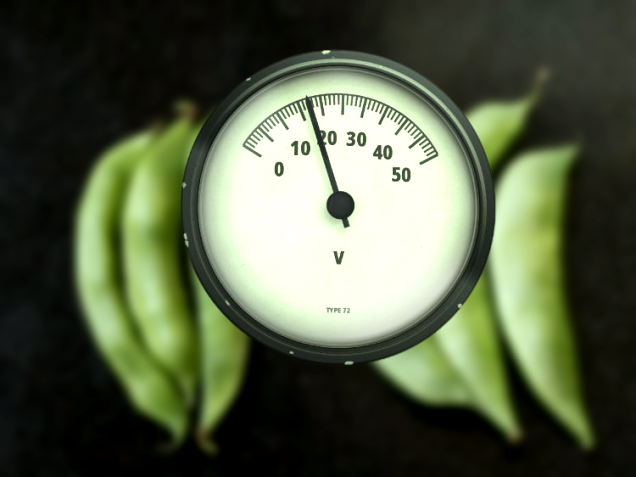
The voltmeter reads **17** V
